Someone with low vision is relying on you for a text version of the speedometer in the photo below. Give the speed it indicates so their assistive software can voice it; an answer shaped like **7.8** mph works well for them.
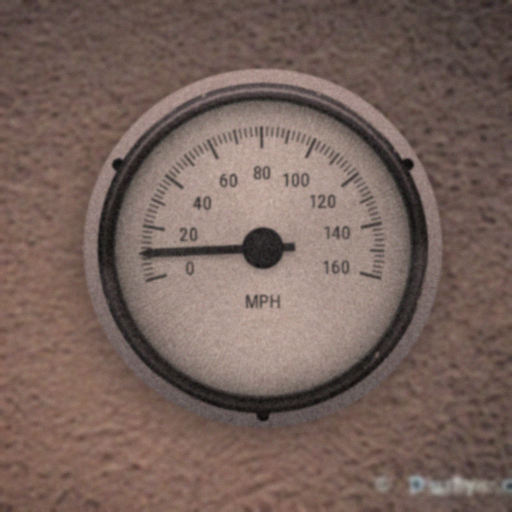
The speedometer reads **10** mph
